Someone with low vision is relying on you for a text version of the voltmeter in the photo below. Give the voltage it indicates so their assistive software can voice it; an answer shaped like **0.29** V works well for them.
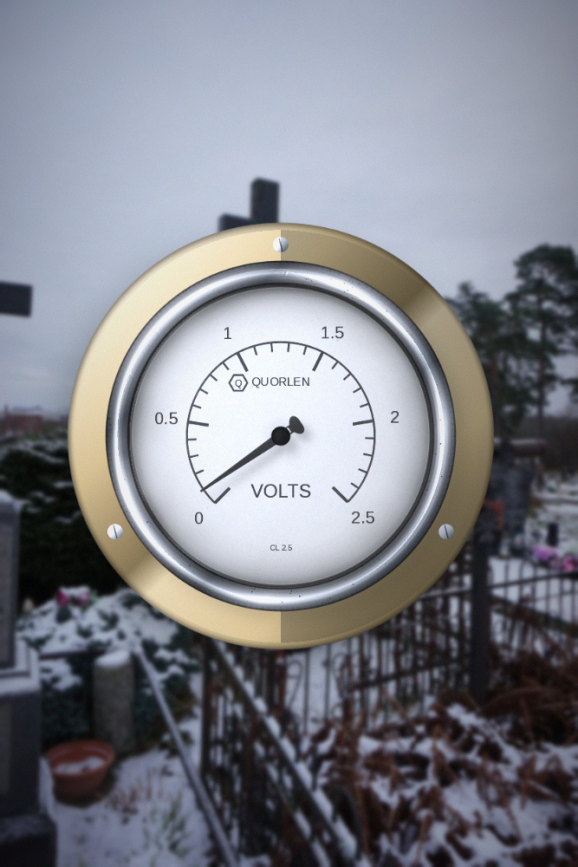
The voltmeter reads **0.1** V
